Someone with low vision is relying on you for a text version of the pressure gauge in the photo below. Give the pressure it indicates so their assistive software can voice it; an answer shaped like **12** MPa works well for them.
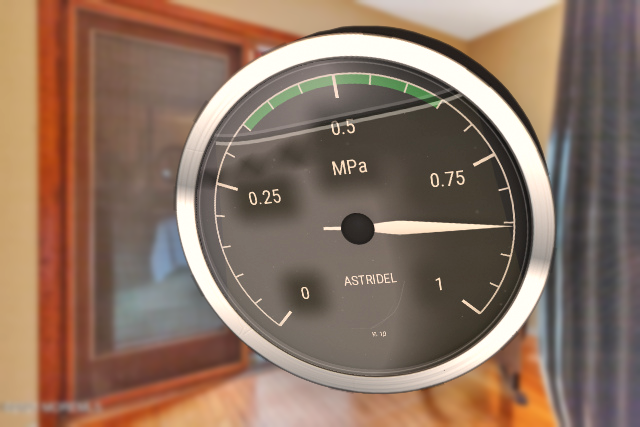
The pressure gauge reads **0.85** MPa
